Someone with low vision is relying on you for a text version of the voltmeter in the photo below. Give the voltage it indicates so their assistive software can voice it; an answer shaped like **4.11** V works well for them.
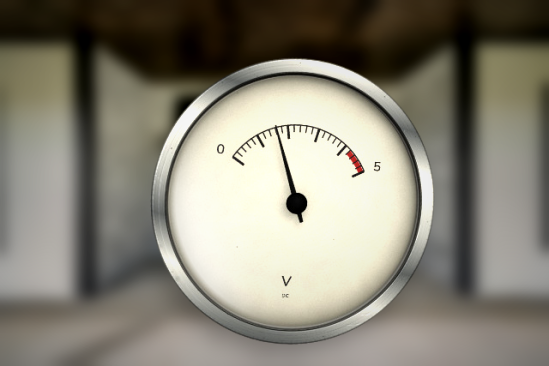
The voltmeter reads **1.6** V
